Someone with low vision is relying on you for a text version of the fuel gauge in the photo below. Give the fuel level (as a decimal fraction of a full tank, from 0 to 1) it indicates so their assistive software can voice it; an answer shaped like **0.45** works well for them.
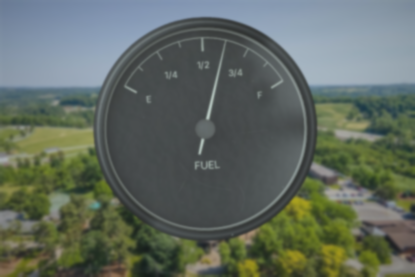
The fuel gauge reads **0.625**
